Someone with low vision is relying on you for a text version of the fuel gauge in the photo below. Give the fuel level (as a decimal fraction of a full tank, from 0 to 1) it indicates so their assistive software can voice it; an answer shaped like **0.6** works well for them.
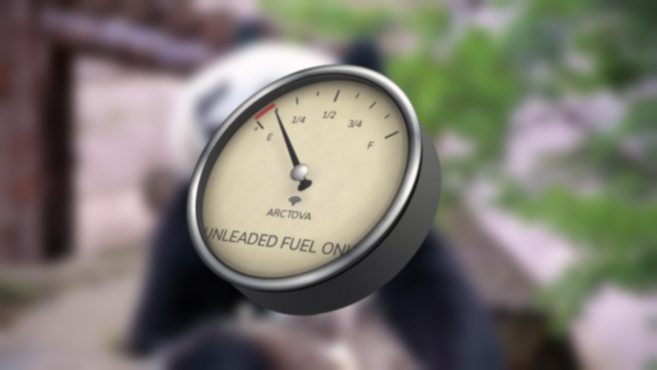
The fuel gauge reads **0.125**
